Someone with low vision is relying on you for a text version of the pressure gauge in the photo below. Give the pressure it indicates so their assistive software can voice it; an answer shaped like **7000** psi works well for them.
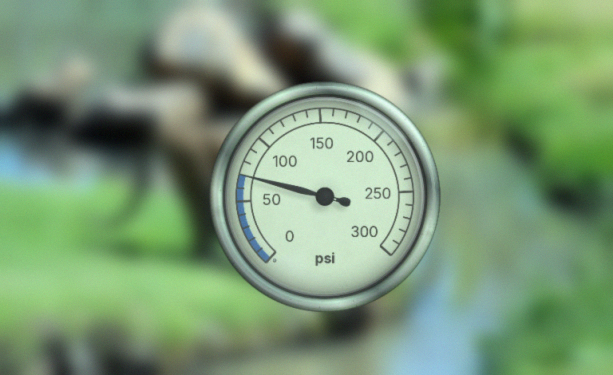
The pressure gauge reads **70** psi
